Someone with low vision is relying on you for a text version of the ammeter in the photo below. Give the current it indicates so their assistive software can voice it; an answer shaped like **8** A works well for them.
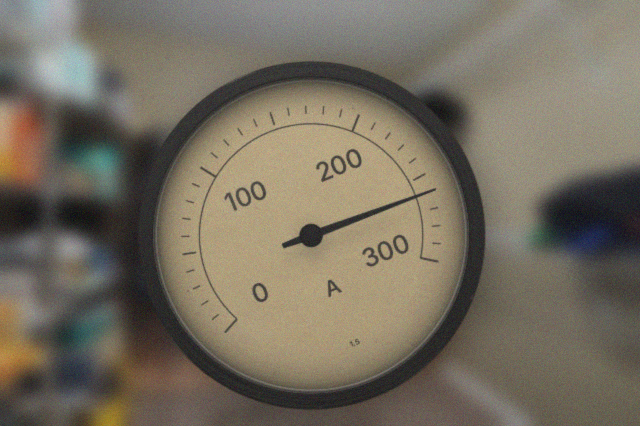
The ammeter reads **260** A
